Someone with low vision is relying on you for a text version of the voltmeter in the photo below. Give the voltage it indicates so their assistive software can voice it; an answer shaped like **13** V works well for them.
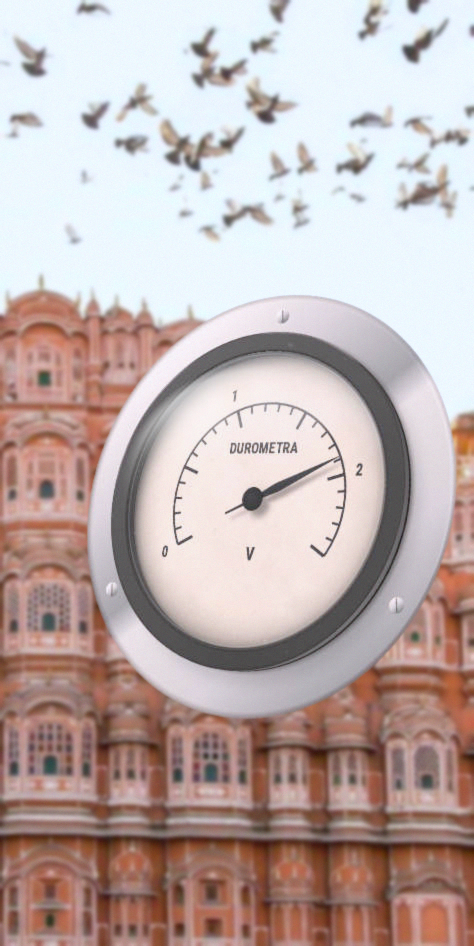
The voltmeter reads **1.9** V
